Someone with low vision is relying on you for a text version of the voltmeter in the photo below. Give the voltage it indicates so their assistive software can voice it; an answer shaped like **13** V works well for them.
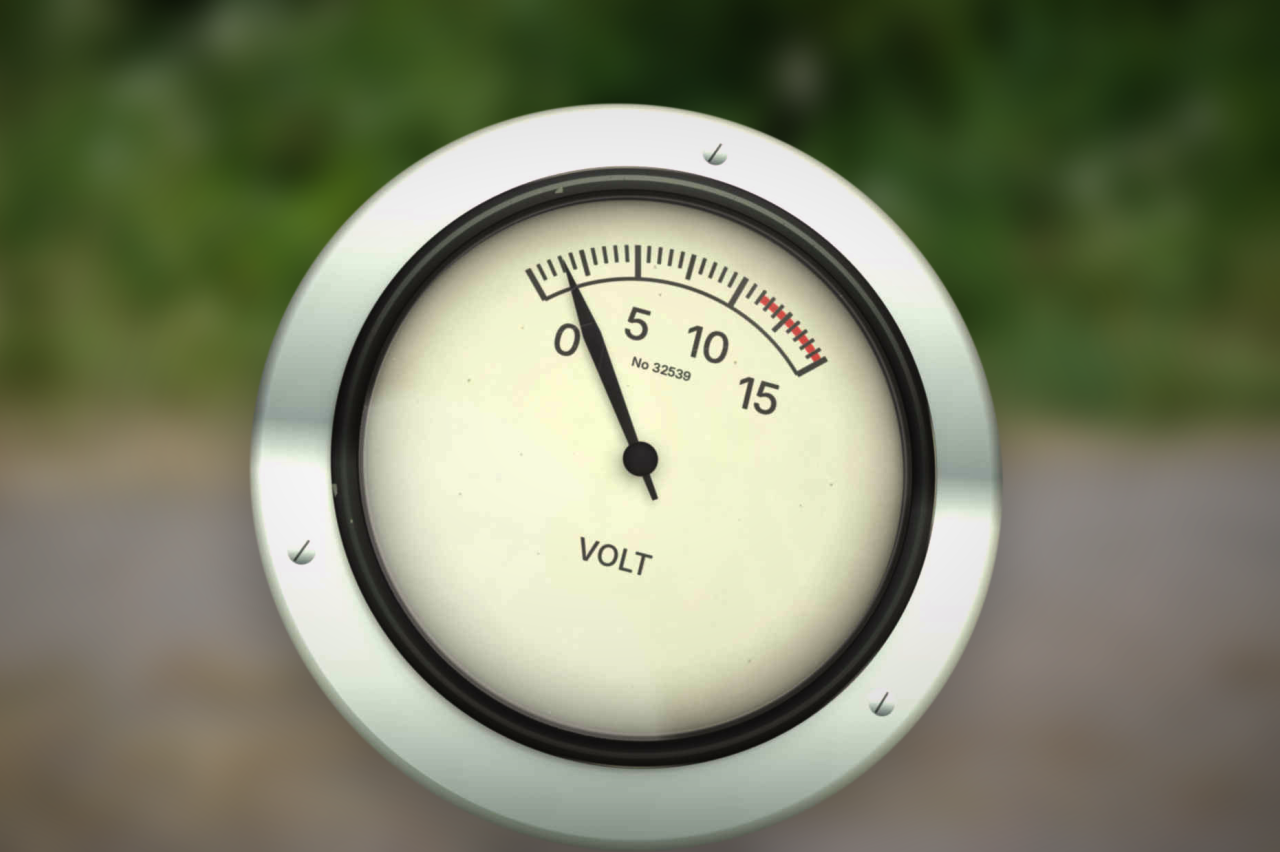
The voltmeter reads **1.5** V
